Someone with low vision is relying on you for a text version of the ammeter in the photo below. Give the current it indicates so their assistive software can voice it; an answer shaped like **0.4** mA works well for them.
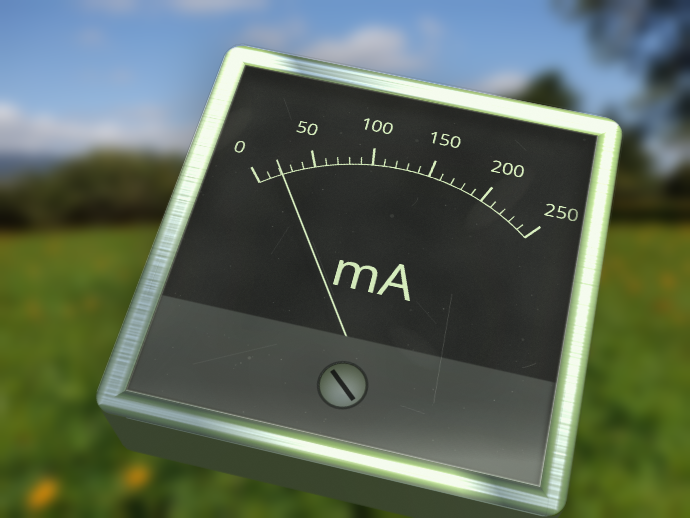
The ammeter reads **20** mA
